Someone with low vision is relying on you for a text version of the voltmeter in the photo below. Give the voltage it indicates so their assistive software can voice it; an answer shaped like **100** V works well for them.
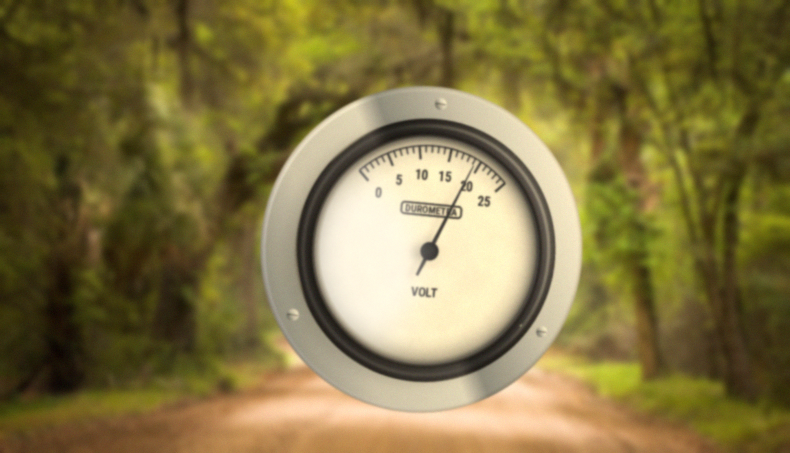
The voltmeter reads **19** V
